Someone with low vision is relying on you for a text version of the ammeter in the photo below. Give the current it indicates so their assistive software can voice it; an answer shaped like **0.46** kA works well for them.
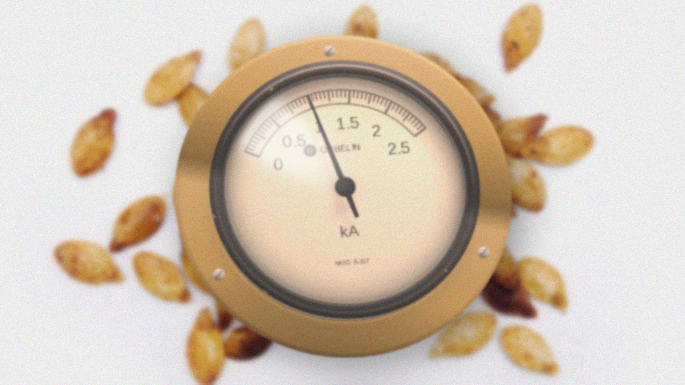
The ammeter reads **1** kA
